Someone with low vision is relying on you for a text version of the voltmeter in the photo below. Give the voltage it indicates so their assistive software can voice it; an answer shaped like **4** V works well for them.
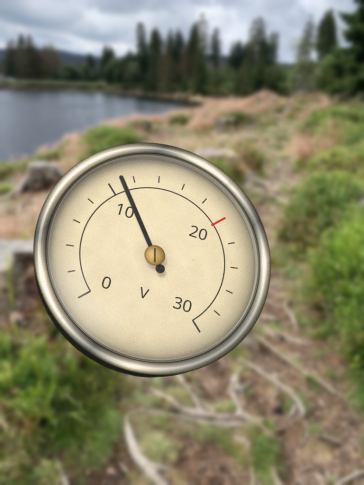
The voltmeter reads **11** V
